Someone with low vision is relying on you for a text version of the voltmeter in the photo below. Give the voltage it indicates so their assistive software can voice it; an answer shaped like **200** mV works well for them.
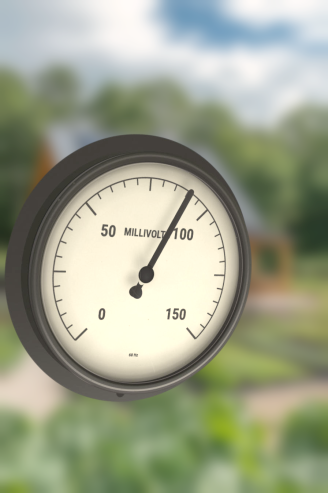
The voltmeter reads **90** mV
